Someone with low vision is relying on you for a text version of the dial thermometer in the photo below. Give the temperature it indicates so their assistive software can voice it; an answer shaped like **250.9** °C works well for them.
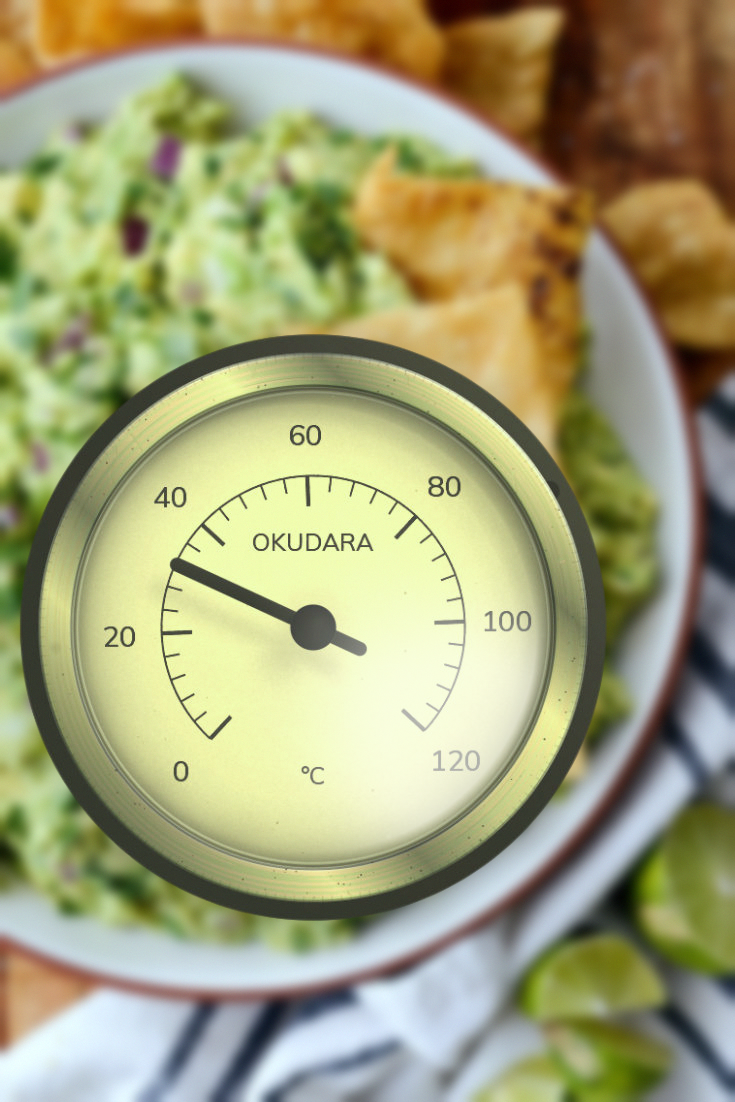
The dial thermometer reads **32** °C
